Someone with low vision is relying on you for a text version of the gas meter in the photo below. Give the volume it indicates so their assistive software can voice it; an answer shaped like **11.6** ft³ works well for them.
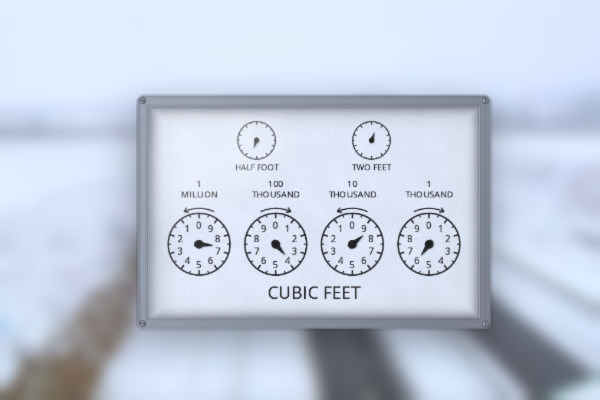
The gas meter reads **738600** ft³
